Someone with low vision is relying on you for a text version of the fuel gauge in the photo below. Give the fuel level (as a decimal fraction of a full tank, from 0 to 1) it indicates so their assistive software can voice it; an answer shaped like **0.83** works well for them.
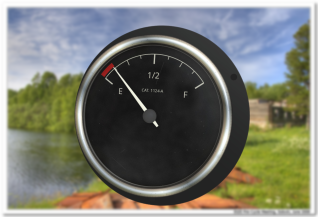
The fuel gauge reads **0.125**
